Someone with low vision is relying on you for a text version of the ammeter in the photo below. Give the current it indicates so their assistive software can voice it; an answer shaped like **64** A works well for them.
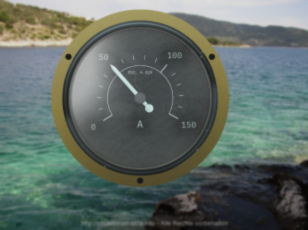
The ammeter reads **50** A
